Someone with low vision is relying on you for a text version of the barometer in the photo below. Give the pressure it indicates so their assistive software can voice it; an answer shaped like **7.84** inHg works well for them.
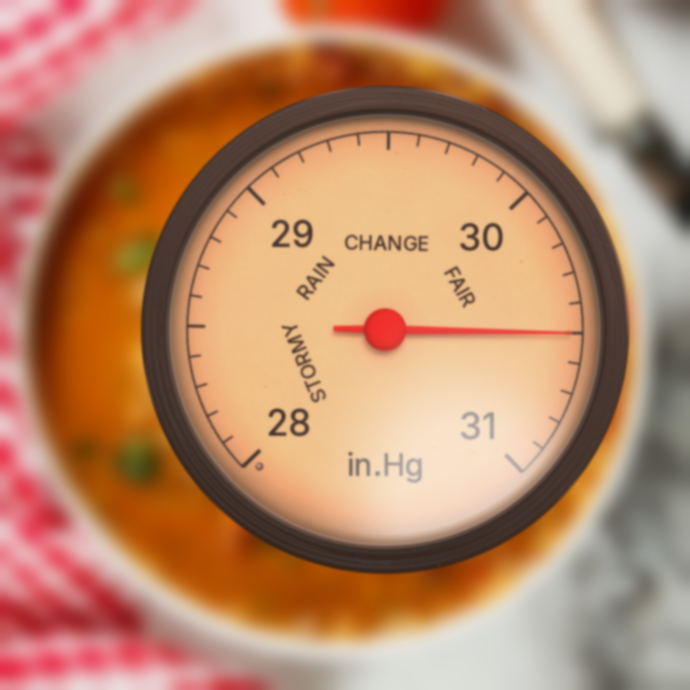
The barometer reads **30.5** inHg
